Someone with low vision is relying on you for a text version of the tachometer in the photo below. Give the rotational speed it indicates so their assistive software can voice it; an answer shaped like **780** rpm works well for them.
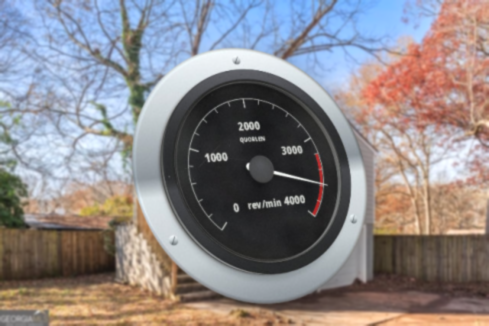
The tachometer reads **3600** rpm
